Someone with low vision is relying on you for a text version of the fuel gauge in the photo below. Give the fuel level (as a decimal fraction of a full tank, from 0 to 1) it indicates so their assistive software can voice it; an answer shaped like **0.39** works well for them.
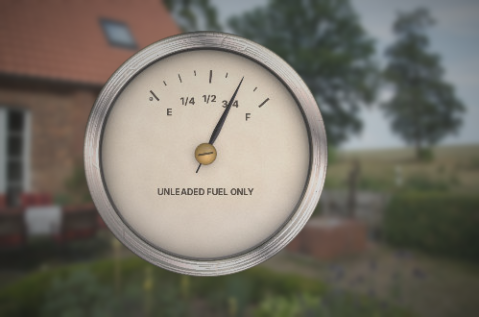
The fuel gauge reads **0.75**
